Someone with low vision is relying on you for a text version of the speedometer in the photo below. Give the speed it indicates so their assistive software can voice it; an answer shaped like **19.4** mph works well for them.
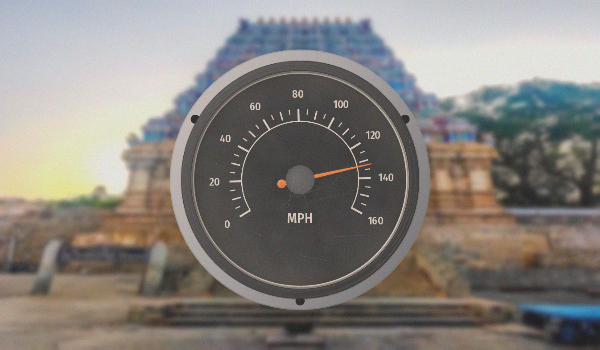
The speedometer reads **132.5** mph
